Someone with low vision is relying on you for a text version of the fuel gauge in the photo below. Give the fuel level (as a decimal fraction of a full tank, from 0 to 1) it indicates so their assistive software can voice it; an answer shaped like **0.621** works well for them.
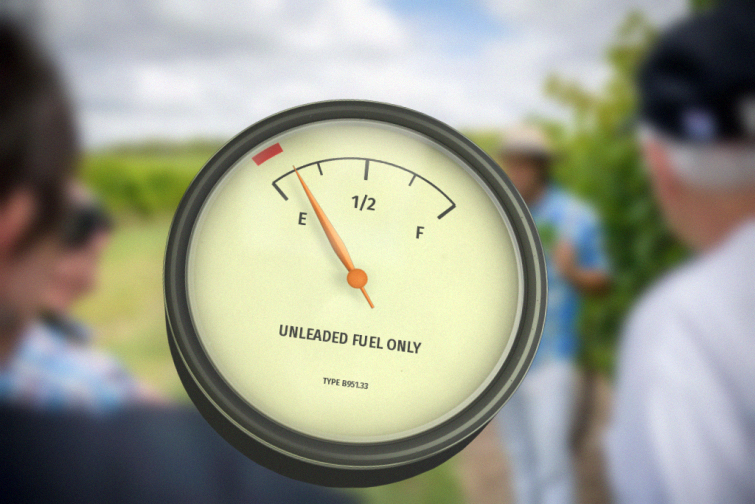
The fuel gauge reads **0.125**
